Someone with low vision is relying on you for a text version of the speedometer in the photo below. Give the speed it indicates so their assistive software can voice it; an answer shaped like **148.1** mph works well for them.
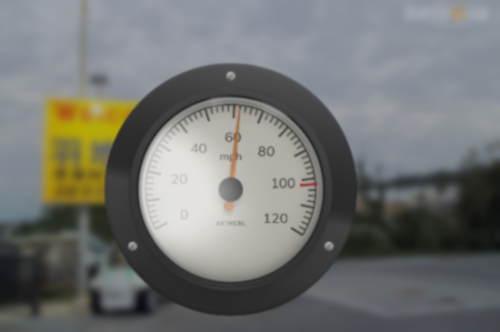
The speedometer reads **62** mph
